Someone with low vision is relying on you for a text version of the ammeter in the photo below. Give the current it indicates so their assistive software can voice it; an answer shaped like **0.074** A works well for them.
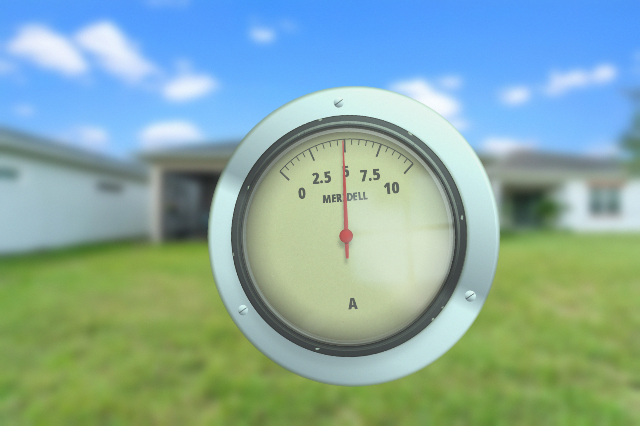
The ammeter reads **5** A
